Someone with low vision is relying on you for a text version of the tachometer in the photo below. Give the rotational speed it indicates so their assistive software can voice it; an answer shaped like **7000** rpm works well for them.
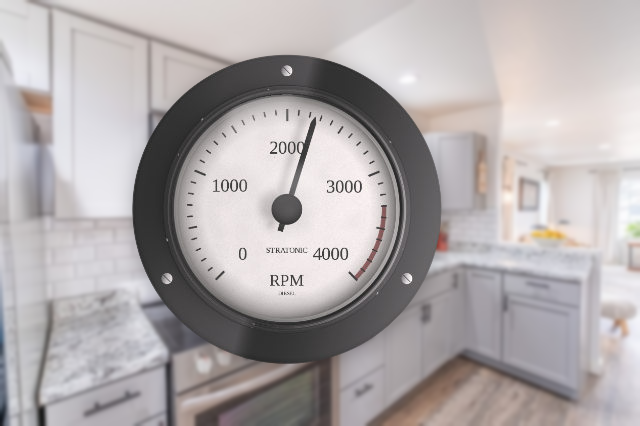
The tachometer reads **2250** rpm
